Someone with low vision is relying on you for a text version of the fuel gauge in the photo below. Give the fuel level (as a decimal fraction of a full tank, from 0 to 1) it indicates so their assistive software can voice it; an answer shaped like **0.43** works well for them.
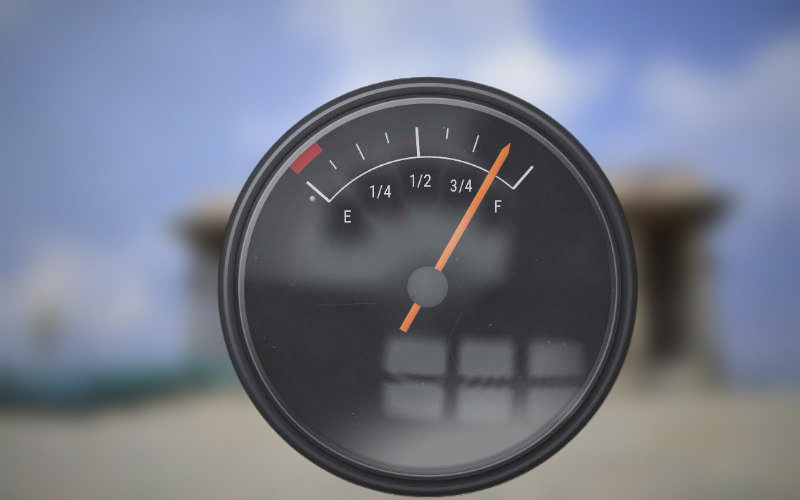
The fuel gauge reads **0.875**
